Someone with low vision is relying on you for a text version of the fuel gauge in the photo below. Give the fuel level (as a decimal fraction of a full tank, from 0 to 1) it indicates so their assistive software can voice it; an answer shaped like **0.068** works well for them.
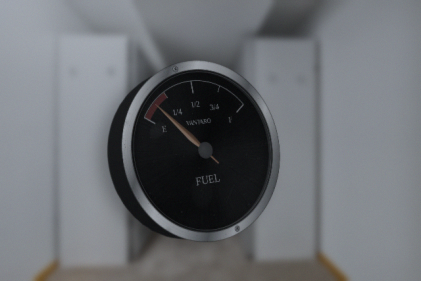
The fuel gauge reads **0.125**
